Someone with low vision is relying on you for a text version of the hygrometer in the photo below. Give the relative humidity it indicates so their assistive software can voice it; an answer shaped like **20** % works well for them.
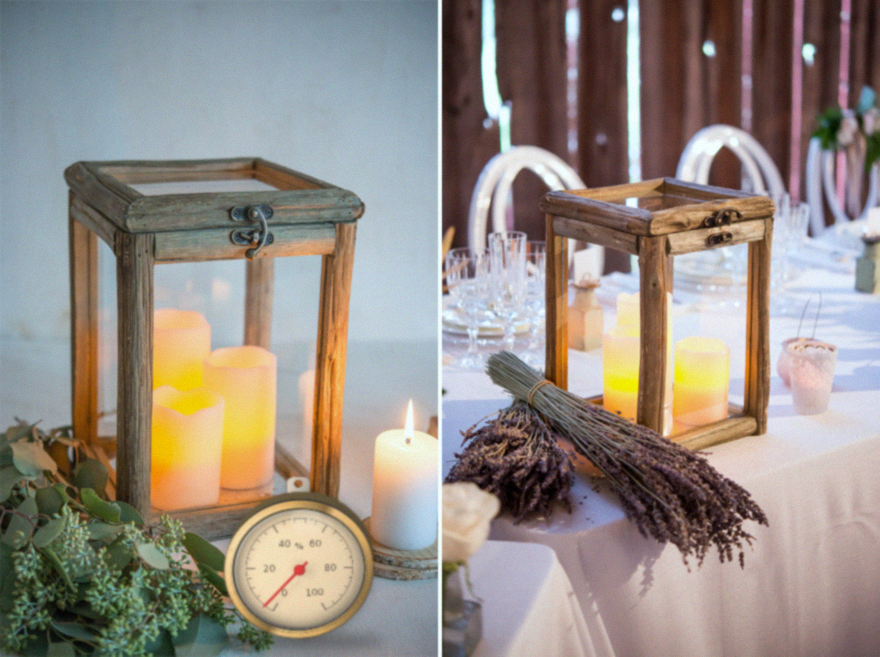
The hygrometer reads **4** %
